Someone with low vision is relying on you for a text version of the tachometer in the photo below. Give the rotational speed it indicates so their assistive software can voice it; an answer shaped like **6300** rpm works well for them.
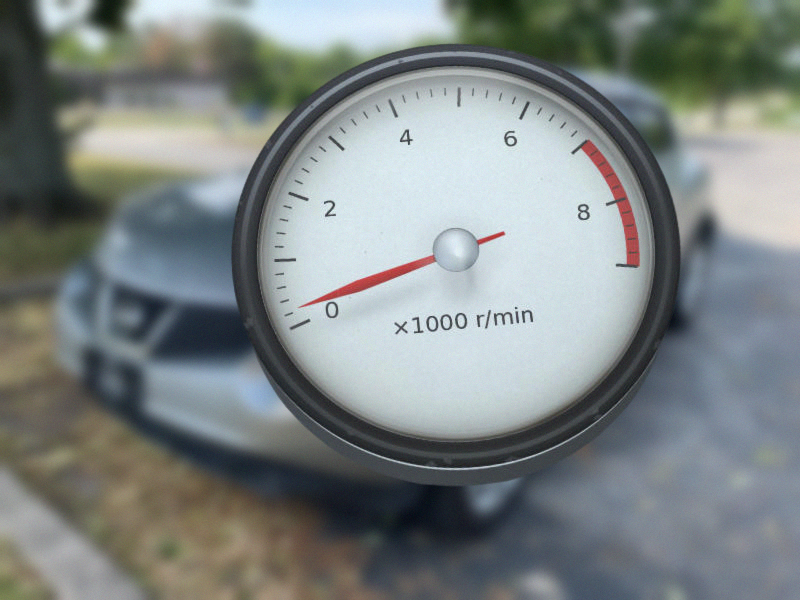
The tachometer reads **200** rpm
